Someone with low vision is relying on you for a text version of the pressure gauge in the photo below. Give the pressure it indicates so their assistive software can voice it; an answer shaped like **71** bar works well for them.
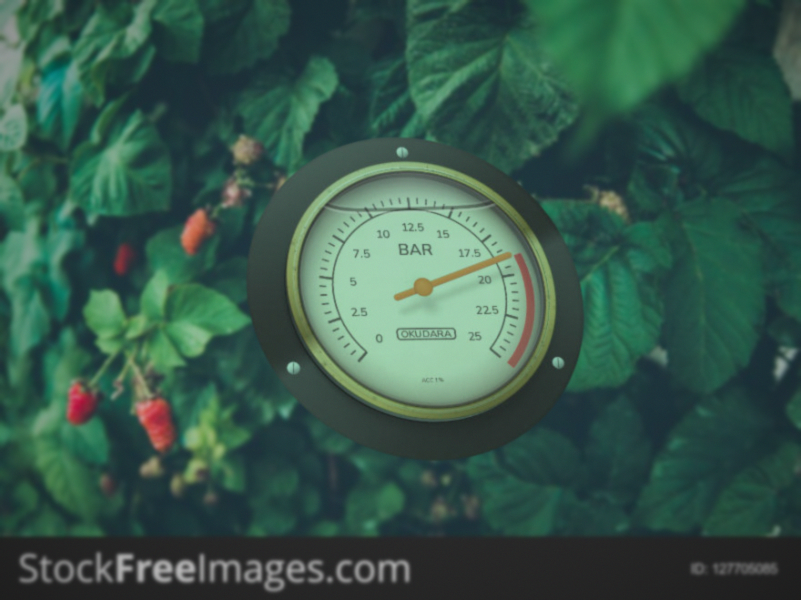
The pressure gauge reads **19** bar
